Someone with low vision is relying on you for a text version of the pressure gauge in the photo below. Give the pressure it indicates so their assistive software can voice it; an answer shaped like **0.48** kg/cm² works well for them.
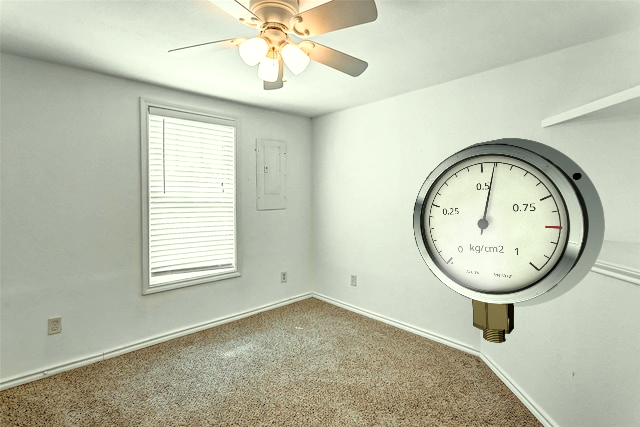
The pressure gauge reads **0.55** kg/cm²
